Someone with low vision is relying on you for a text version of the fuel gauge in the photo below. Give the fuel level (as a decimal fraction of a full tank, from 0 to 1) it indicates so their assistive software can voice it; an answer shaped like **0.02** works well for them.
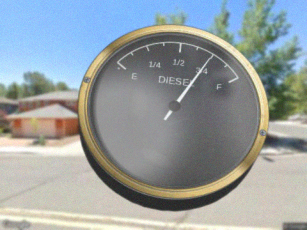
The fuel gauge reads **0.75**
